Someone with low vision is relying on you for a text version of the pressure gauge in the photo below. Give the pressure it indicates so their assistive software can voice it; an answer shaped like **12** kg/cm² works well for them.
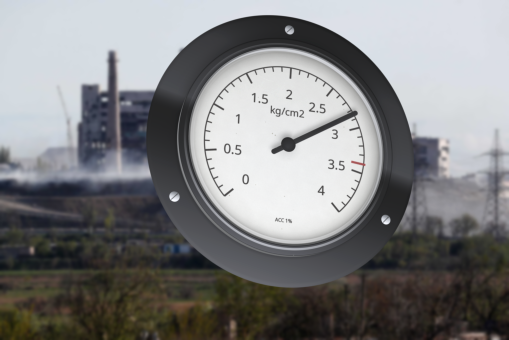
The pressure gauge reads **2.85** kg/cm²
